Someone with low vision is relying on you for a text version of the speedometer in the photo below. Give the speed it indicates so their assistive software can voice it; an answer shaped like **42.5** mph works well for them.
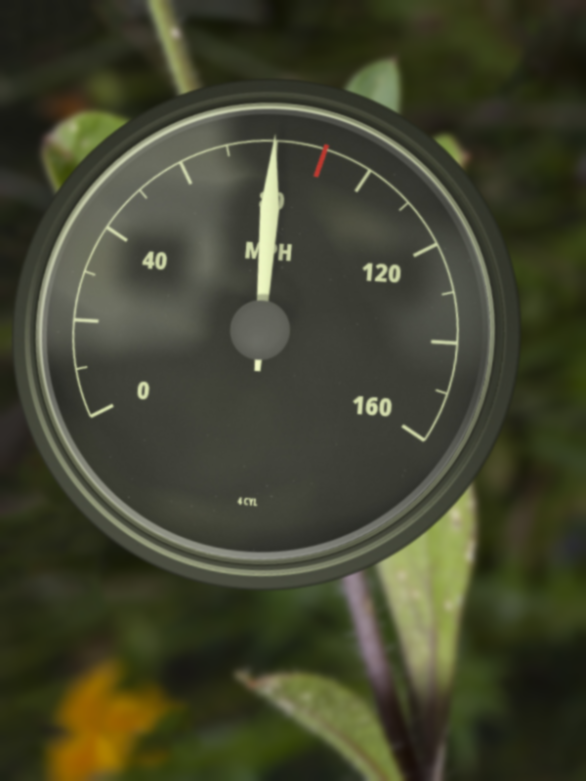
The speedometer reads **80** mph
